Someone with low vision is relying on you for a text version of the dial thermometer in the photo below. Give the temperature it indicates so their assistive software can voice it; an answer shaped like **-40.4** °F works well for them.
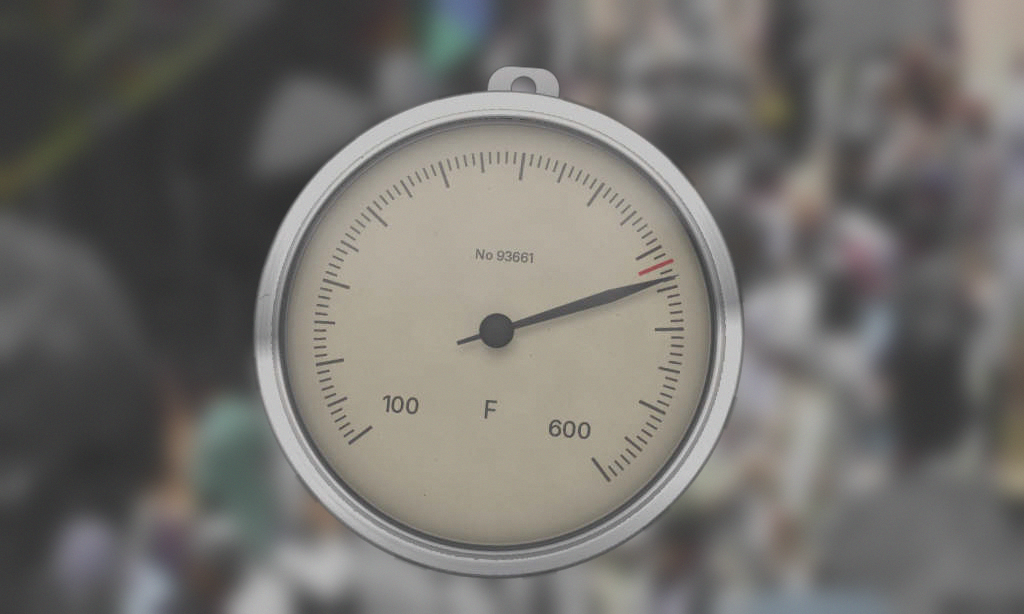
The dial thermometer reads **470** °F
